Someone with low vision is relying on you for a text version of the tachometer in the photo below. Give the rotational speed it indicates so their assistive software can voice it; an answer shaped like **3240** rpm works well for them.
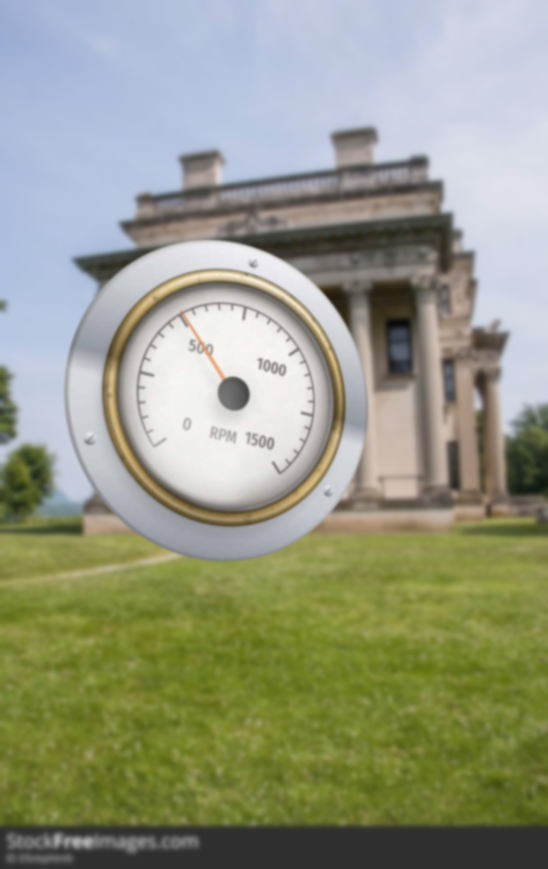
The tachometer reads **500** rpm
